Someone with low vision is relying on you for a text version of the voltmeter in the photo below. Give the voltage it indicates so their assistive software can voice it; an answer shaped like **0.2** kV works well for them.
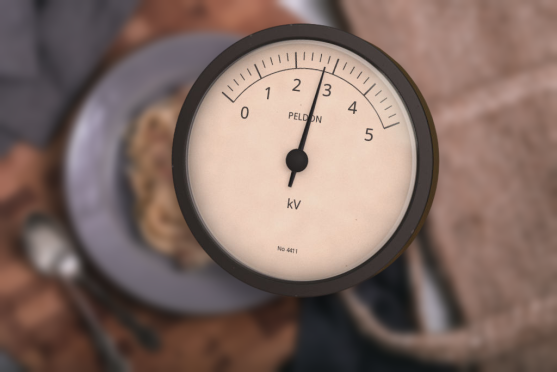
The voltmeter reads **2.8** kV
